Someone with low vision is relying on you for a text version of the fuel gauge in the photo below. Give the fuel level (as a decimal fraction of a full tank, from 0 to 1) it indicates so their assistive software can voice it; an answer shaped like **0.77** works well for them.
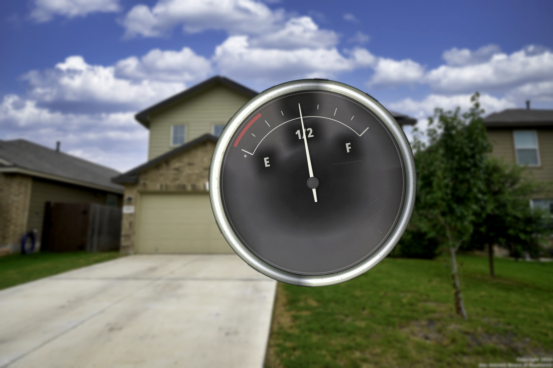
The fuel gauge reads **0.5**
